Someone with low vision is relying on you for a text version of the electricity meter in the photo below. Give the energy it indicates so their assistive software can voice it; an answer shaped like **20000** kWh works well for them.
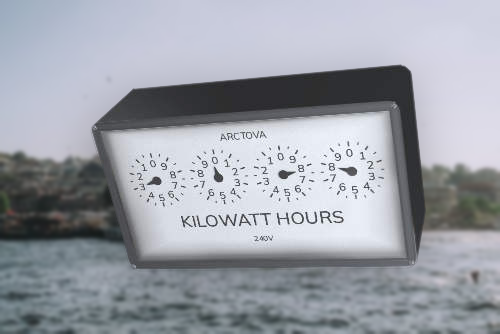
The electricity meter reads **2978** kWh
